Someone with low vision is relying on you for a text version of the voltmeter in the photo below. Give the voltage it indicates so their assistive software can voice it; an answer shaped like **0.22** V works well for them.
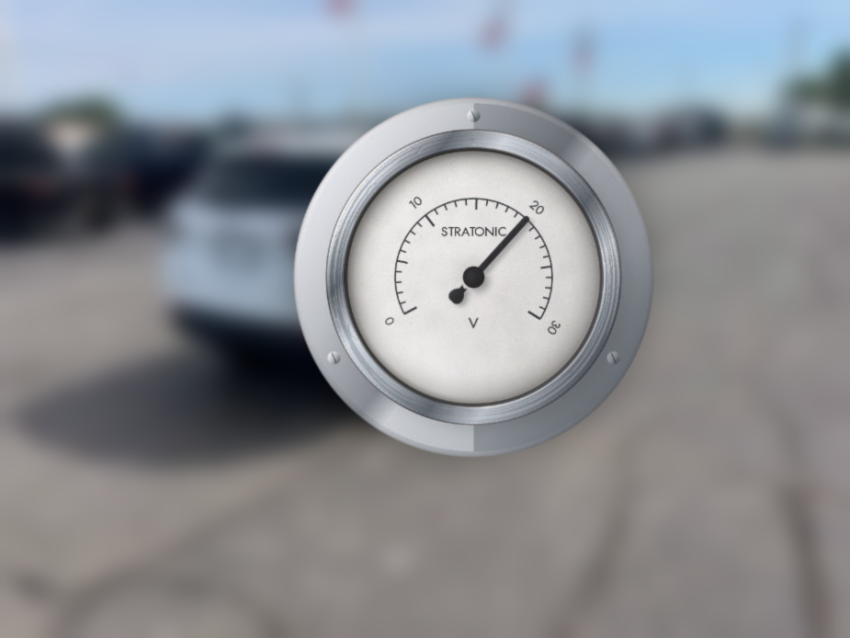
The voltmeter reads **20** V
